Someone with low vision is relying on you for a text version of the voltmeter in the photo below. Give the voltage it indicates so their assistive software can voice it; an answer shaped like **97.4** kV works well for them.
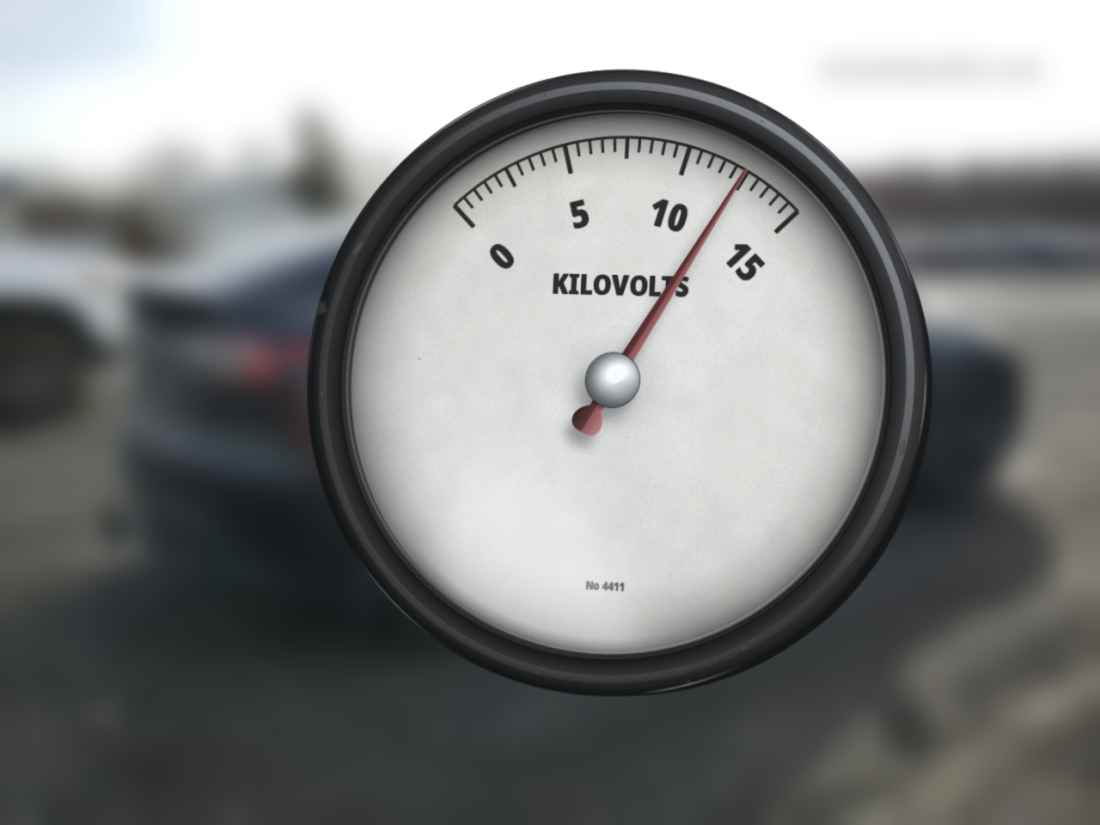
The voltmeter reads **12.5** kV
